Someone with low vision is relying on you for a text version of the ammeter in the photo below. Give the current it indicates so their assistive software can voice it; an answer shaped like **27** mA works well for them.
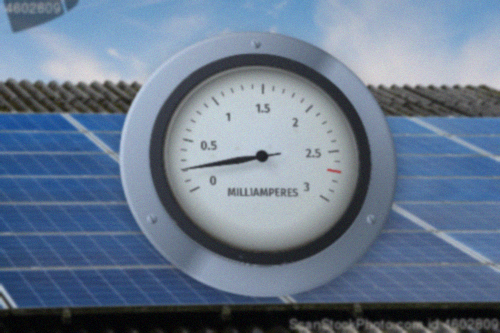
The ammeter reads **0.2** mA
